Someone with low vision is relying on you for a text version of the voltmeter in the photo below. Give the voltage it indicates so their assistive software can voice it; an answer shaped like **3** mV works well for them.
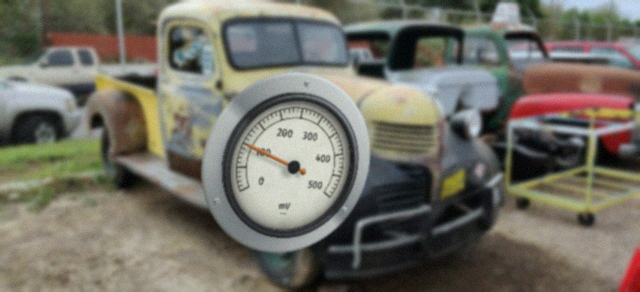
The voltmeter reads **100** mV
